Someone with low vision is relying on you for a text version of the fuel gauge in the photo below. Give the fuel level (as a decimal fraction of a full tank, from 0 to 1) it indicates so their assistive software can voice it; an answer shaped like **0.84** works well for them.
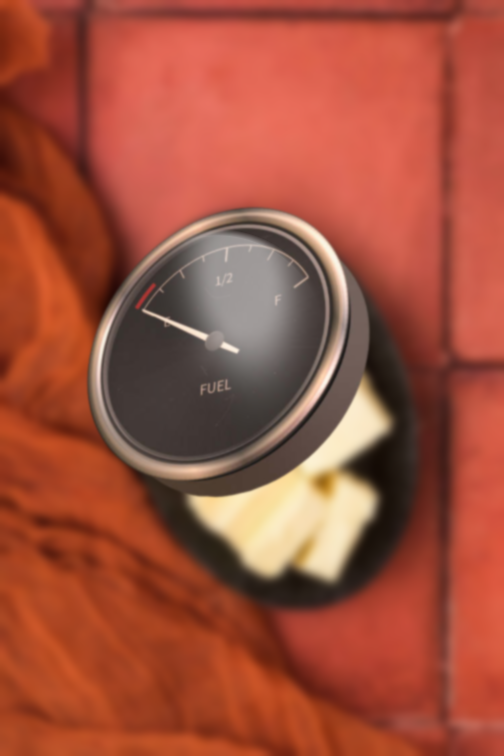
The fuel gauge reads **0**
